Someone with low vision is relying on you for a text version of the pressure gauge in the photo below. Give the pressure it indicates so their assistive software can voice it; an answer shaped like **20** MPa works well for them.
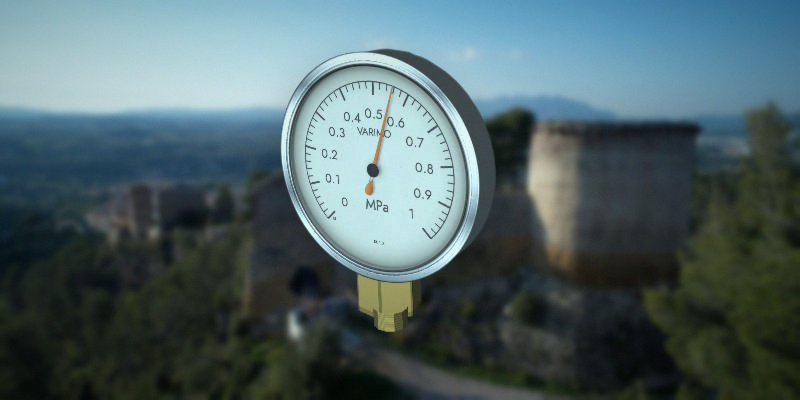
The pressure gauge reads **0.56** MPa
